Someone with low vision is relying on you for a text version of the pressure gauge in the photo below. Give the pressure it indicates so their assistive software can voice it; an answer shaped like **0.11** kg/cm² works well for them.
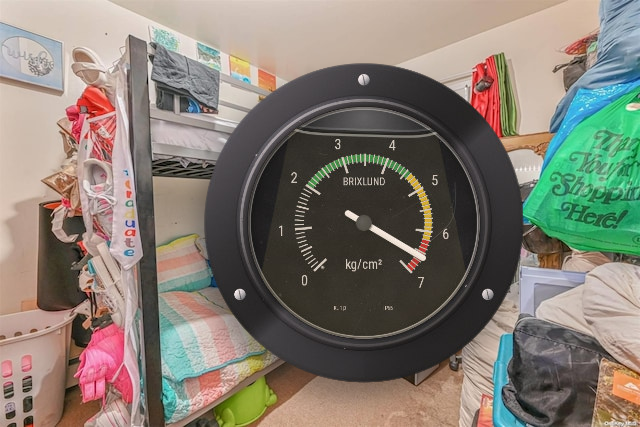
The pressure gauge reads **6.6** kg/cm²
